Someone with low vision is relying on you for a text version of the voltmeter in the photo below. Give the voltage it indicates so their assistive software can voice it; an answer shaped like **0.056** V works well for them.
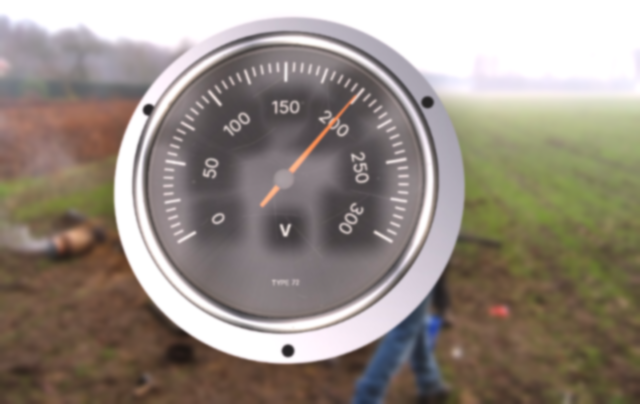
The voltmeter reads **200** V
